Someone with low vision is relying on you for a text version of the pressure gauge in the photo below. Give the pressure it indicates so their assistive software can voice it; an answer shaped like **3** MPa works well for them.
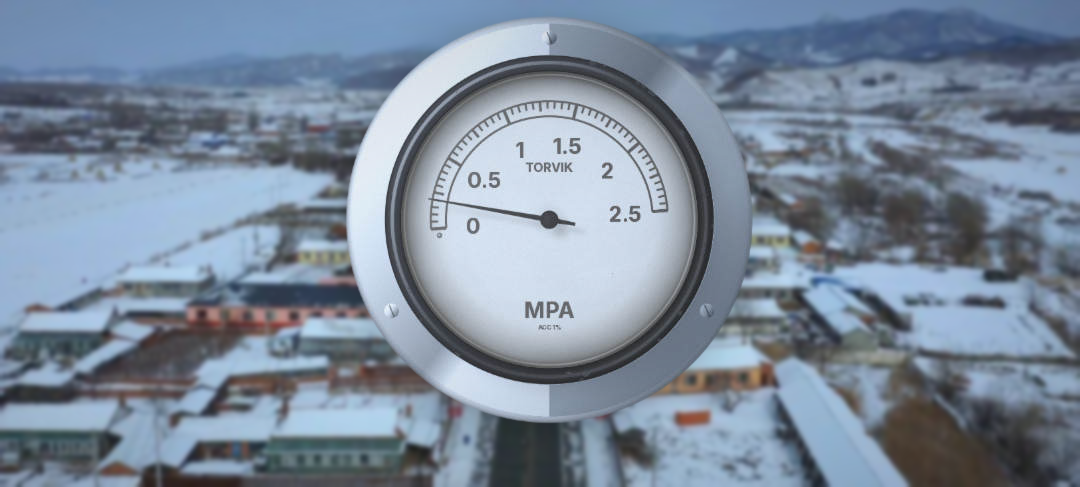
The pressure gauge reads **0.2** MPa
